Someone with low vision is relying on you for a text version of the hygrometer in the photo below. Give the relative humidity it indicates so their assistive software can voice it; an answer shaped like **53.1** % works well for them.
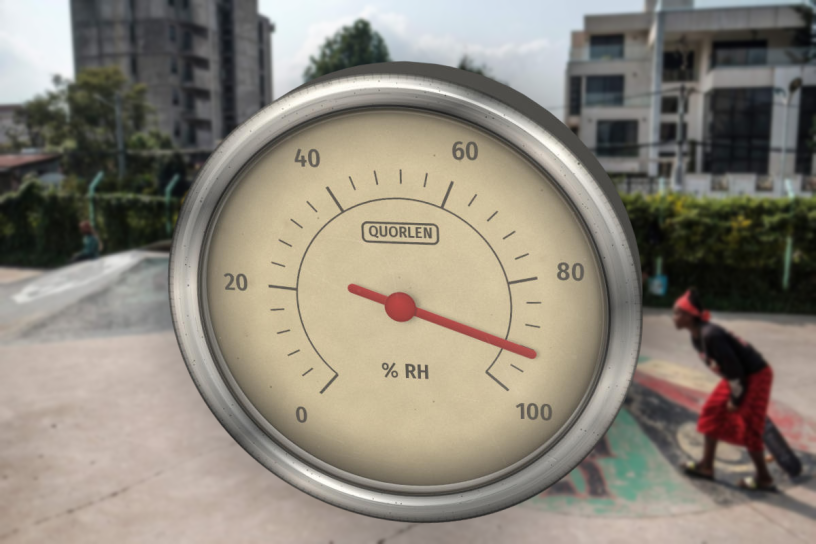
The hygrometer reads **92** %
